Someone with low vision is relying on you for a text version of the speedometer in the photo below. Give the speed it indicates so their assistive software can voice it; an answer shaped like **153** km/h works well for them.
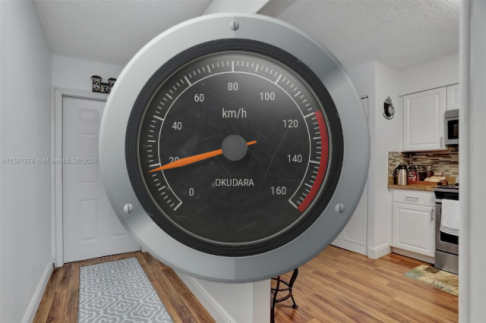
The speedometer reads **18** km/h
